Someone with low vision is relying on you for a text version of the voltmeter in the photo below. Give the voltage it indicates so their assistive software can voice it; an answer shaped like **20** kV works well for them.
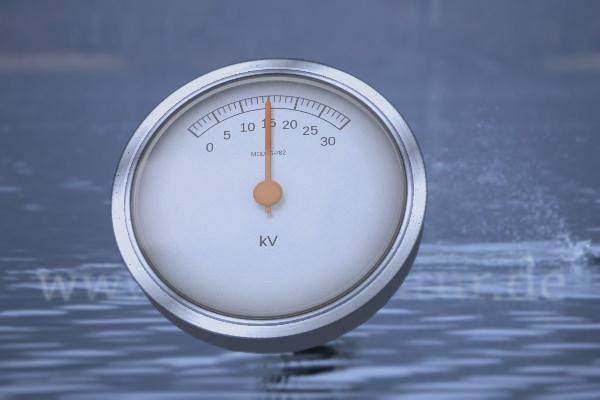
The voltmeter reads **15** kV
